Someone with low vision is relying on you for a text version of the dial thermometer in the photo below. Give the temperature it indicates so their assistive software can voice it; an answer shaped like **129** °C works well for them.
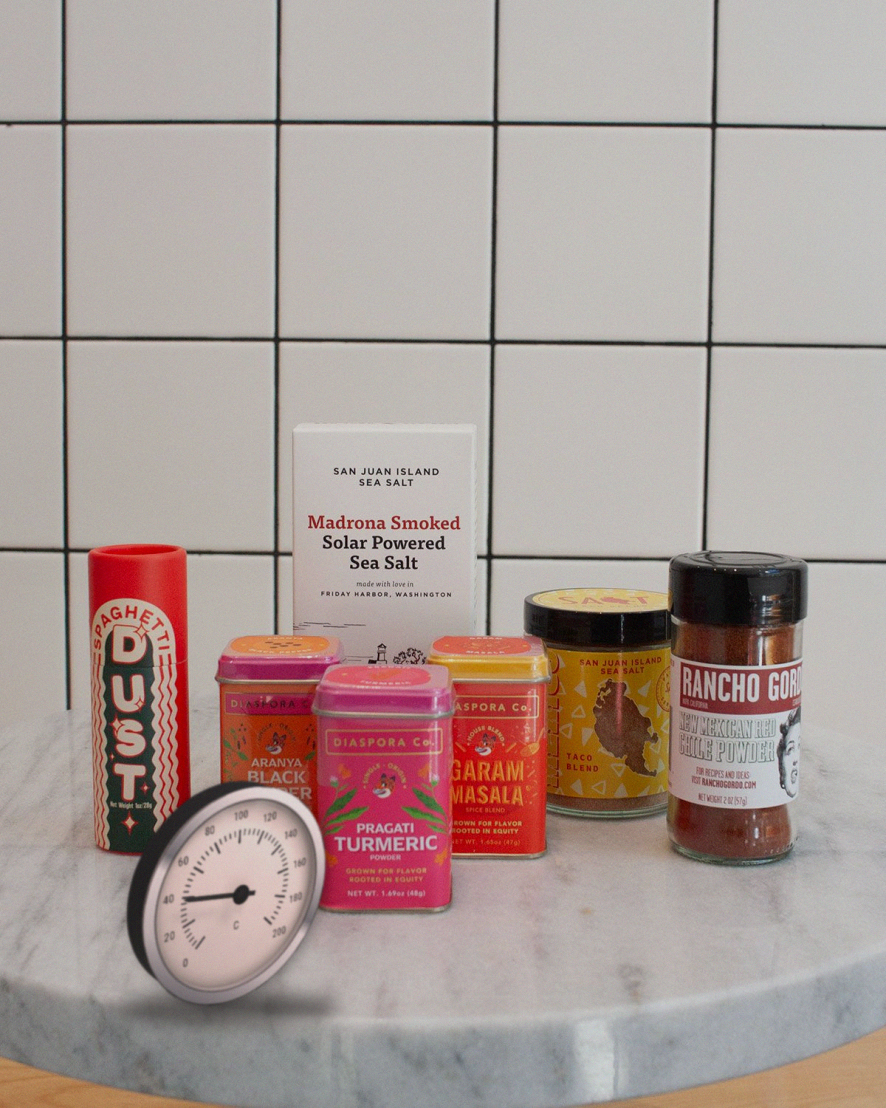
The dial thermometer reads **40** °C
